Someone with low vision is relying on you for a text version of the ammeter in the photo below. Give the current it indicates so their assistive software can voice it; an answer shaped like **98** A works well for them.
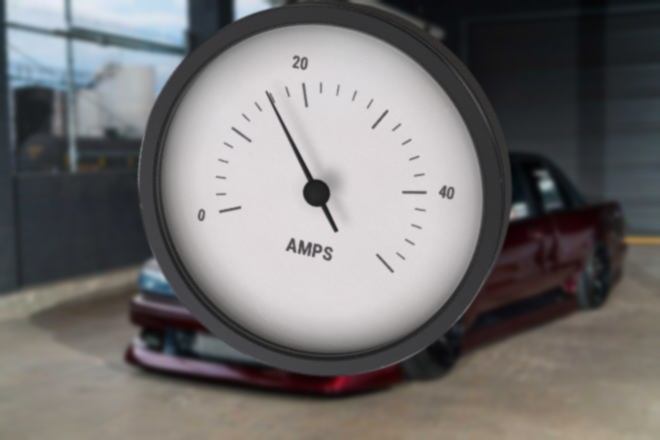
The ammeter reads **16** A
